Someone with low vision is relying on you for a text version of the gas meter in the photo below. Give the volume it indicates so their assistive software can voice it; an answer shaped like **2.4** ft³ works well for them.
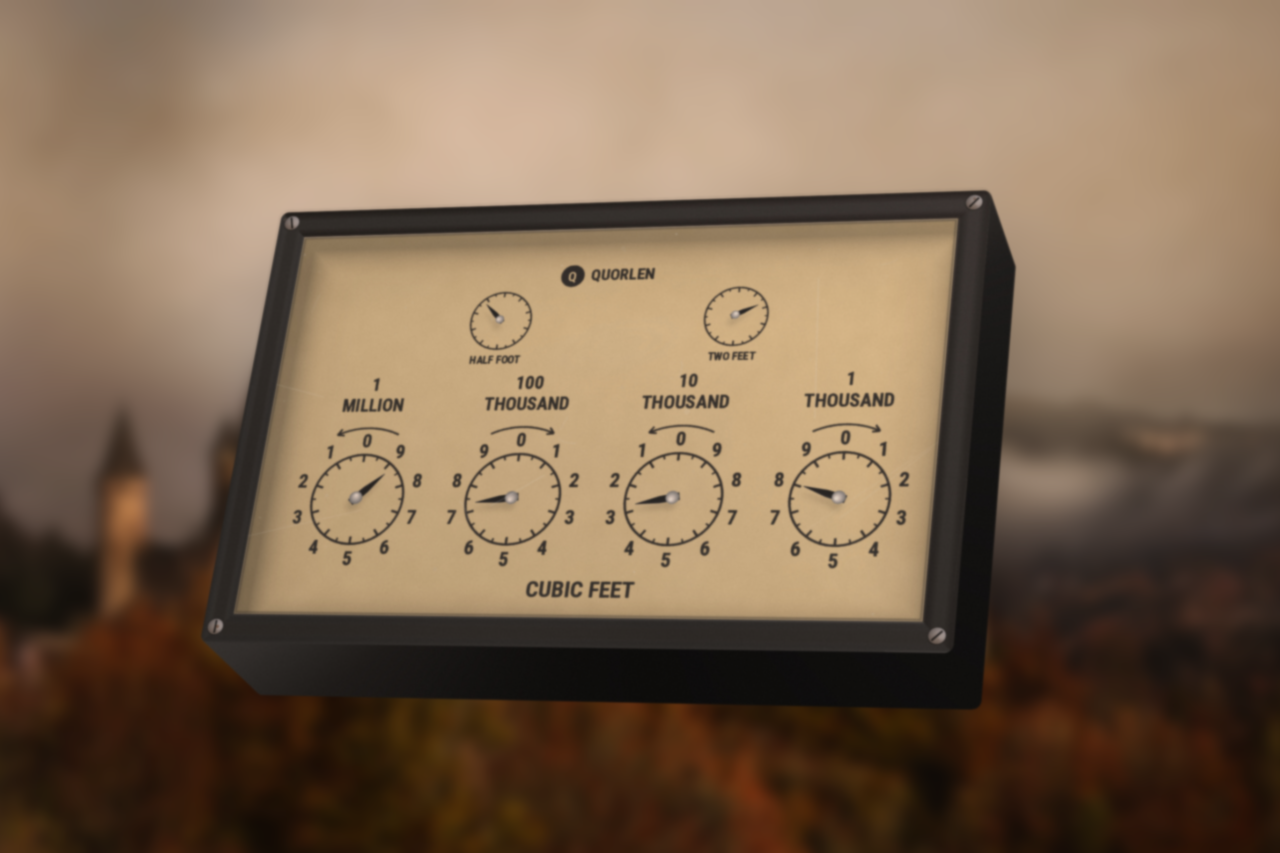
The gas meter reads **872800** ft³
